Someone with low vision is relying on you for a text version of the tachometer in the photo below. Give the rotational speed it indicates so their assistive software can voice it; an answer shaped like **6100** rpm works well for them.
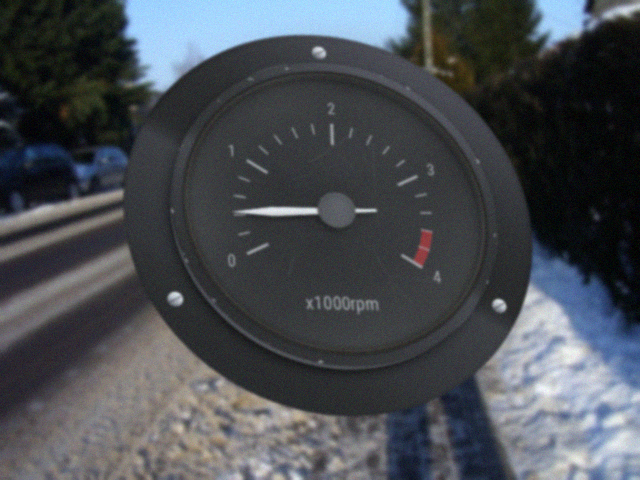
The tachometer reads **400** rpm
